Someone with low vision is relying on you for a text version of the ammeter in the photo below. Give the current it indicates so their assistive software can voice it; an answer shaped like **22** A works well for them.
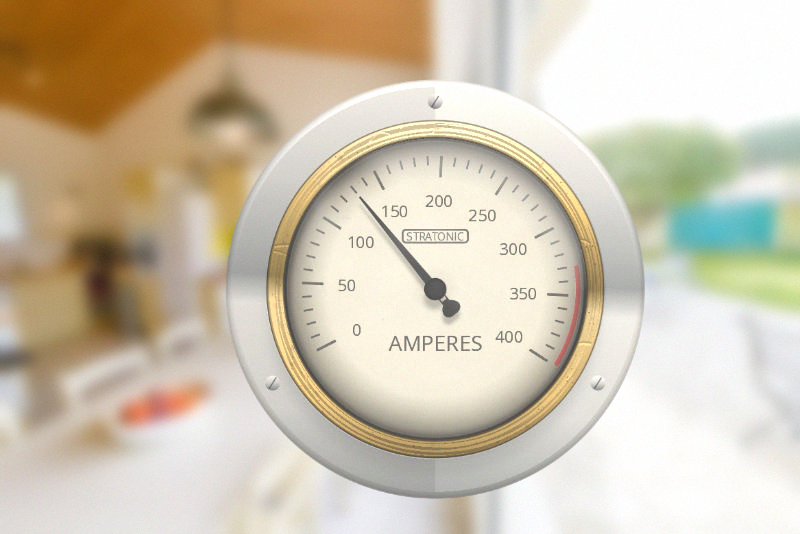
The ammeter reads **130** A
